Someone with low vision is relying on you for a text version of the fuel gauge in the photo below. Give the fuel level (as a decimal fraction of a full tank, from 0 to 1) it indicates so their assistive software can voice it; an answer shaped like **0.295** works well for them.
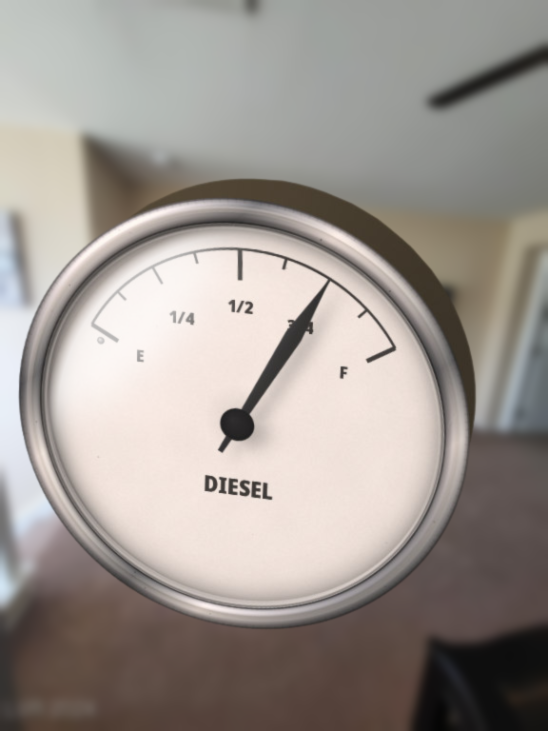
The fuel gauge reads **0.75**
